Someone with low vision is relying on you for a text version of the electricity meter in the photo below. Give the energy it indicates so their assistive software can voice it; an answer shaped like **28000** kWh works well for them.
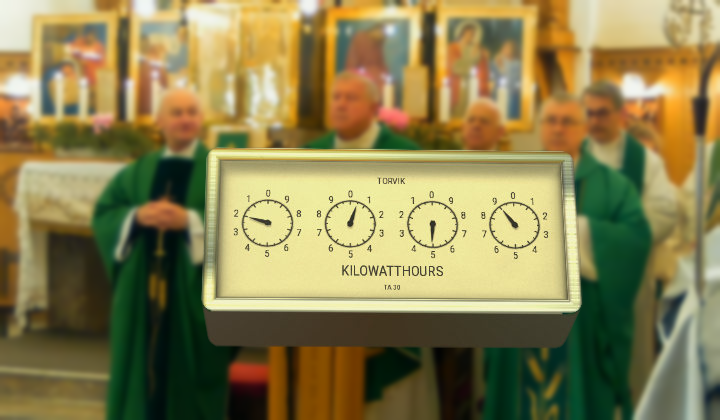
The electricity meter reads **2049** kWh
